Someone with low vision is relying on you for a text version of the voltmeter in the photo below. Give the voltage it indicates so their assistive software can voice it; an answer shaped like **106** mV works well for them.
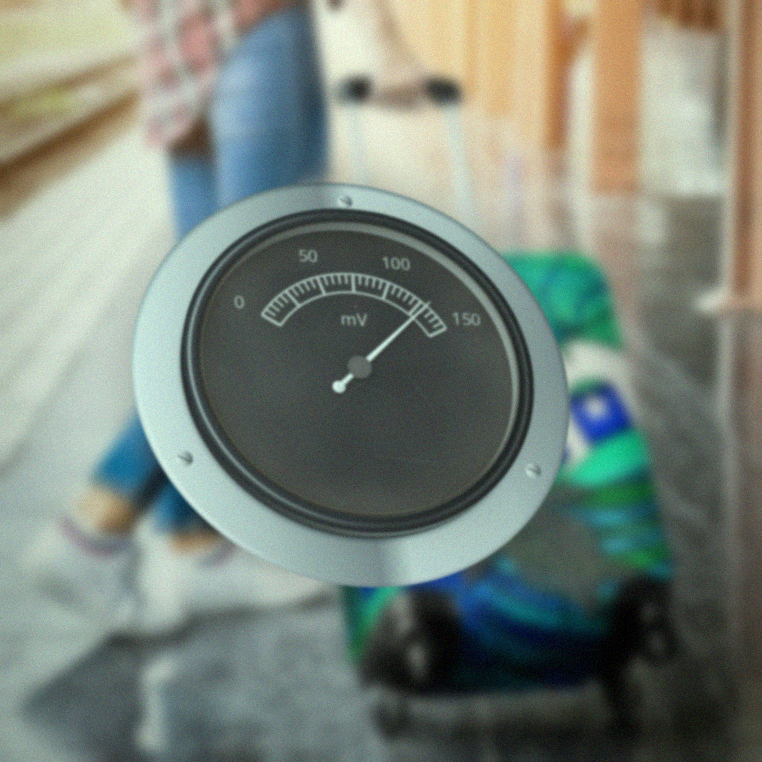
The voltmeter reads **130** mV
